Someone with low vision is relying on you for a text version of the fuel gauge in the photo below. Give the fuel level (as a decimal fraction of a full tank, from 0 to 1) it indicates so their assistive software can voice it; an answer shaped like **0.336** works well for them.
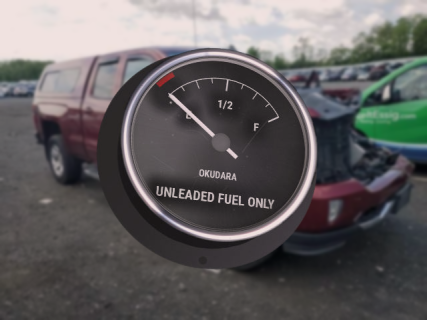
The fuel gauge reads **0**
